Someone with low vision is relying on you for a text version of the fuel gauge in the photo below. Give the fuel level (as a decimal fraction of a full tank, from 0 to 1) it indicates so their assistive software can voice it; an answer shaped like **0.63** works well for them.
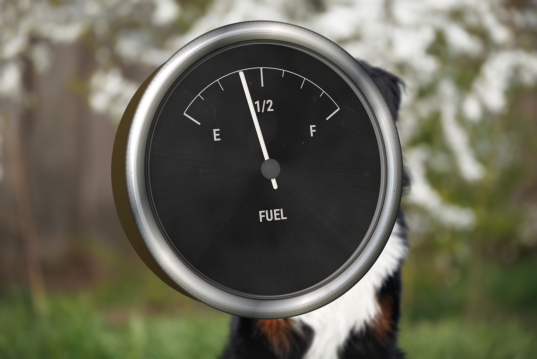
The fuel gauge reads **0.375**
